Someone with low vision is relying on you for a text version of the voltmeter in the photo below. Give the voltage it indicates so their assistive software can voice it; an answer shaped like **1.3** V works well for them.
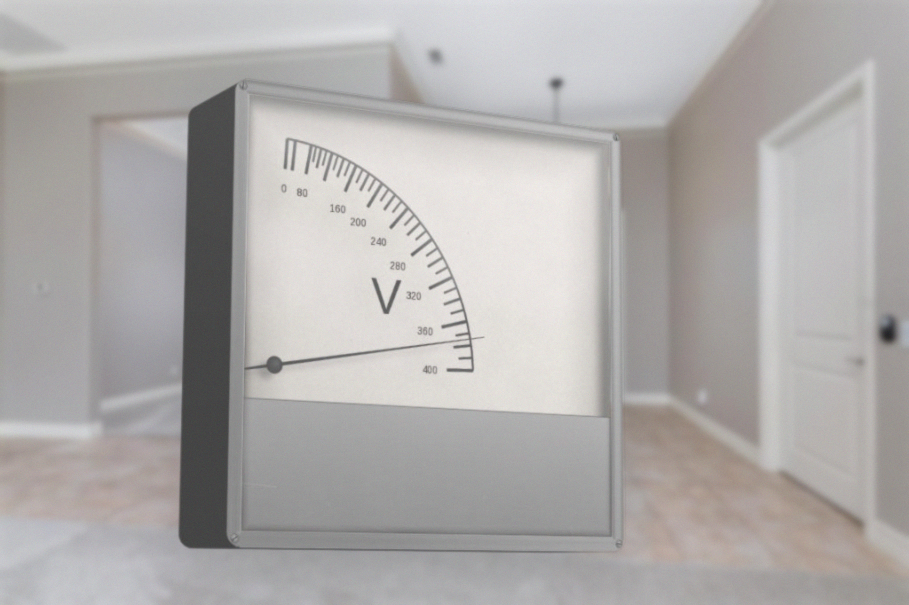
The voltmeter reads **375** V
